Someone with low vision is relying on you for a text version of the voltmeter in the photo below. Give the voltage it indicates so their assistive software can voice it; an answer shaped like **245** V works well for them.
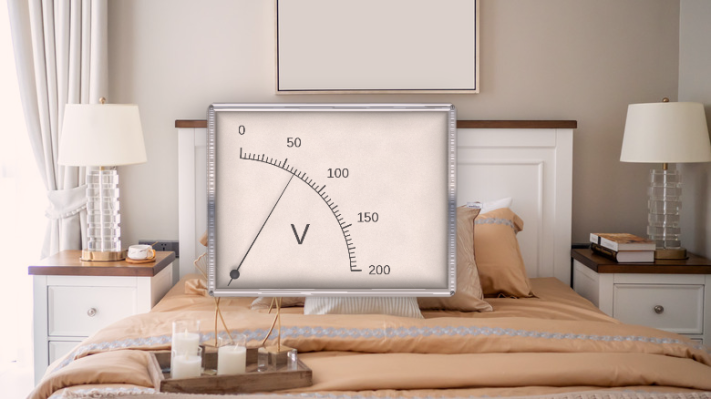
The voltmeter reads **65** V
